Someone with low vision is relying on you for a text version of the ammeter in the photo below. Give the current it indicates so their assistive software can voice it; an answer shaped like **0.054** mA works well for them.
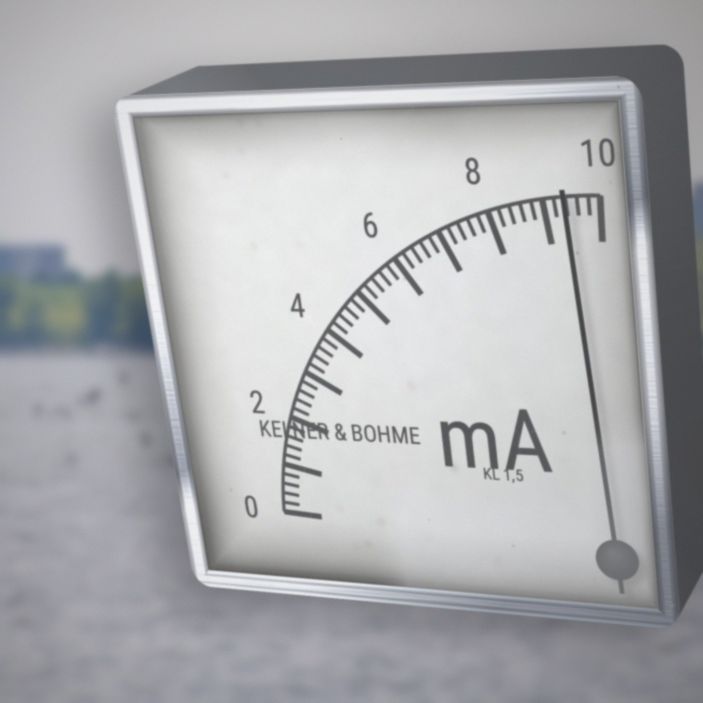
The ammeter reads **9.4** mA
